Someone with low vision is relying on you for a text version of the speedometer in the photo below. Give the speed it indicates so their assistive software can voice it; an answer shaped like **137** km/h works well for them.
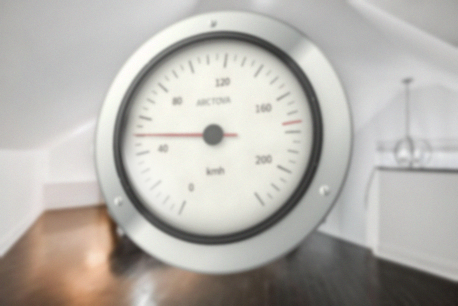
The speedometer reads **50** km/h
